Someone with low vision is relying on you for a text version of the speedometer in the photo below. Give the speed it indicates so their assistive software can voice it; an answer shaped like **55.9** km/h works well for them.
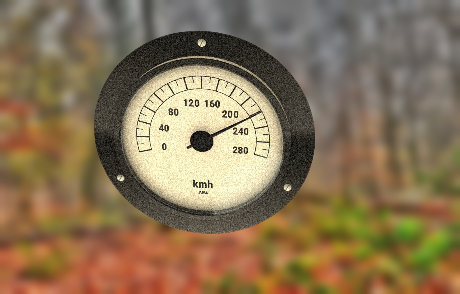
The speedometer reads **220** km/h
